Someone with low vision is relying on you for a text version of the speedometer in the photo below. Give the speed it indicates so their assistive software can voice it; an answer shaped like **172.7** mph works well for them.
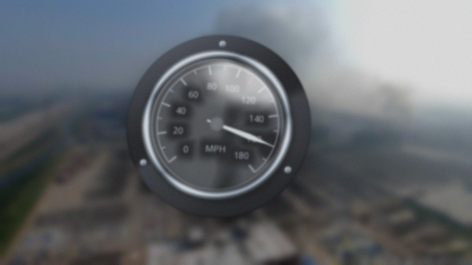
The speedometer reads **160** mph
